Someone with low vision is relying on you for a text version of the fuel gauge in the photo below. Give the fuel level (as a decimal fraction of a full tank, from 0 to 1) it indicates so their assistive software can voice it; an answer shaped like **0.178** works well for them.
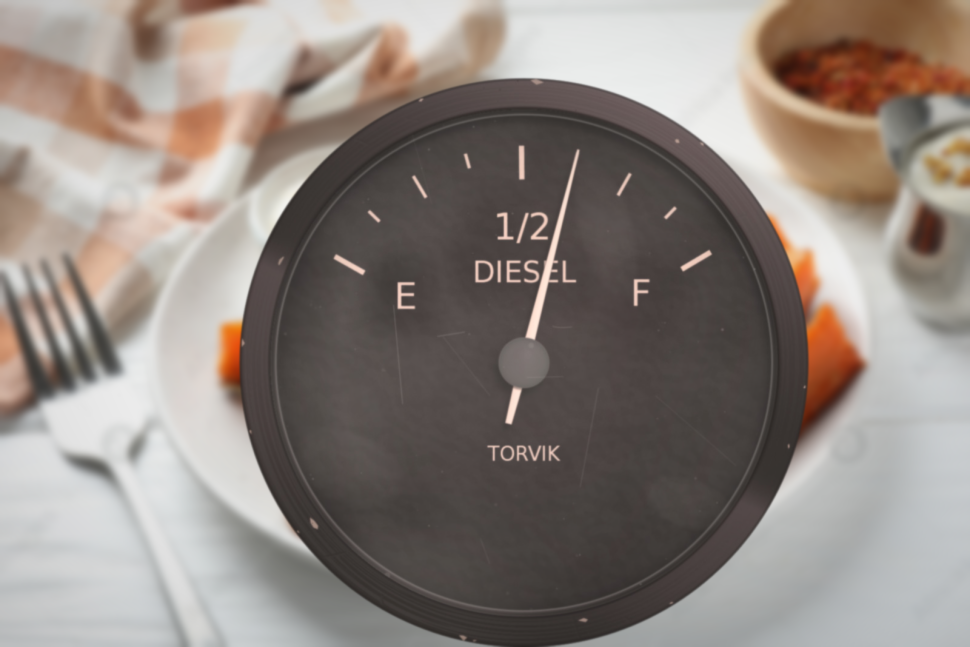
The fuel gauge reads **0.625**
